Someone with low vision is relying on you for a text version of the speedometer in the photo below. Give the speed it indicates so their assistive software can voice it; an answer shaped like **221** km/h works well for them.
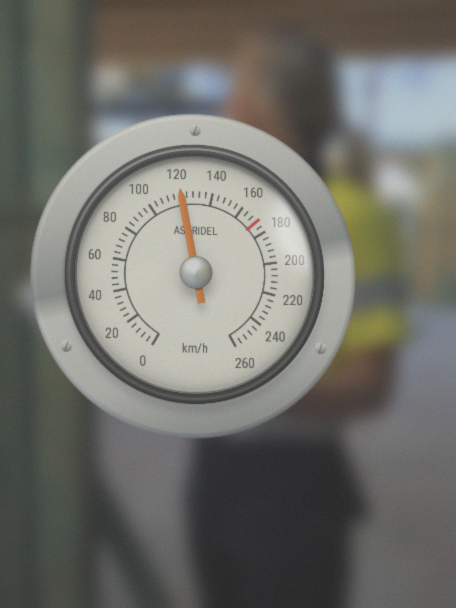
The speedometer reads **120** km/h
